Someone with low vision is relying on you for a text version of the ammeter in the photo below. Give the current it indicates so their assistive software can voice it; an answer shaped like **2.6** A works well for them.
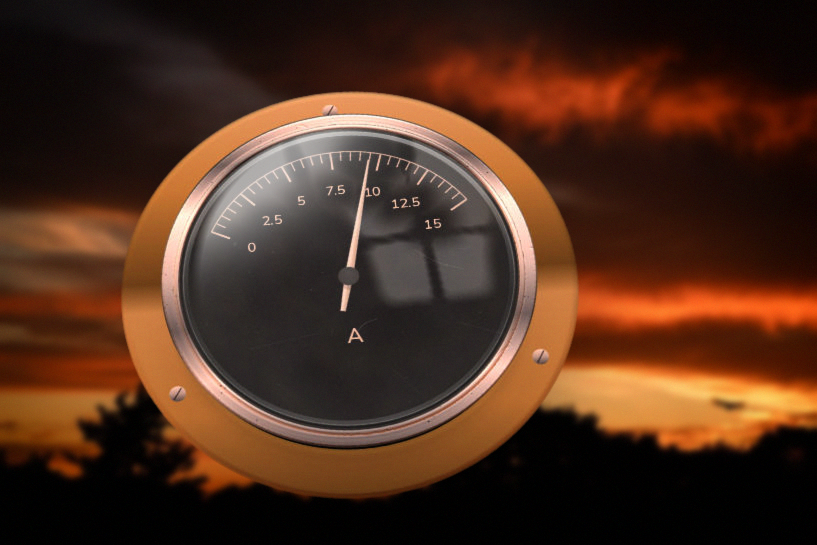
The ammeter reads **9.5** A
